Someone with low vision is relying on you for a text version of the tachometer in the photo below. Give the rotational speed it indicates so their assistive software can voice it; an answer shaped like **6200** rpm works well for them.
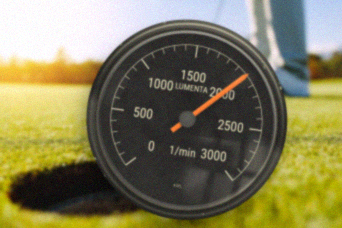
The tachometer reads **2000** rpm
